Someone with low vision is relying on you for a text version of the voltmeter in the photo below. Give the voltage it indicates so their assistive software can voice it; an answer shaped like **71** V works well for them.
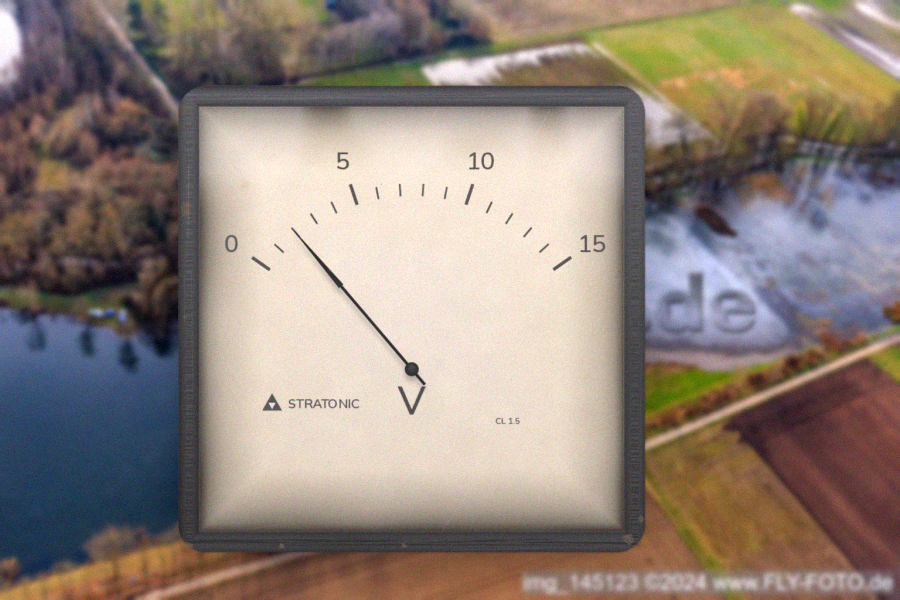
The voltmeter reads **2** V
